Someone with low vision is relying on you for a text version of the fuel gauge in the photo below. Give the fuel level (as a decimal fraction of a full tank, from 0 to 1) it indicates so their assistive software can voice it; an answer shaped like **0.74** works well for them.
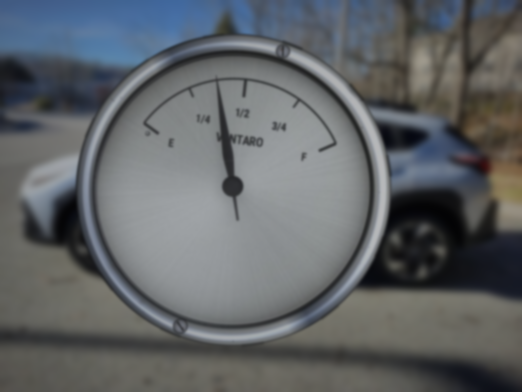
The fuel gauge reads **0.375**
